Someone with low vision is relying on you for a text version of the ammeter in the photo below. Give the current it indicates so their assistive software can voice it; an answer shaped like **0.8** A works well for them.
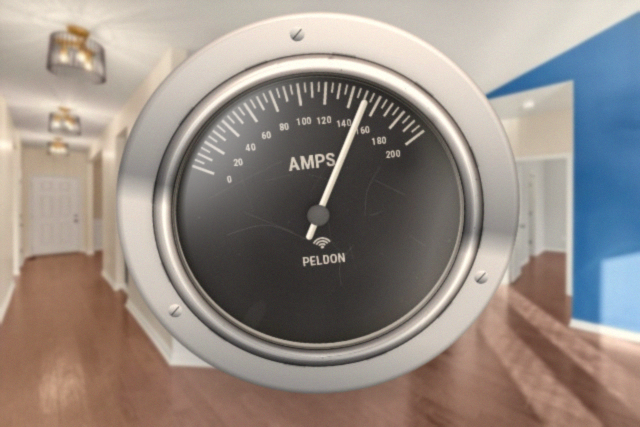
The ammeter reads **150** A
